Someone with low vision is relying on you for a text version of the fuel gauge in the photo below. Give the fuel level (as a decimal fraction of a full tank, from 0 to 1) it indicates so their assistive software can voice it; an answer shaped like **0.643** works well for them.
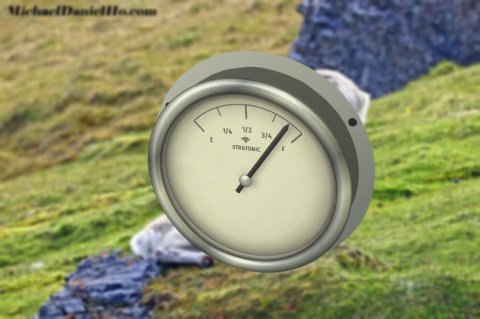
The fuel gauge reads **0.875**
